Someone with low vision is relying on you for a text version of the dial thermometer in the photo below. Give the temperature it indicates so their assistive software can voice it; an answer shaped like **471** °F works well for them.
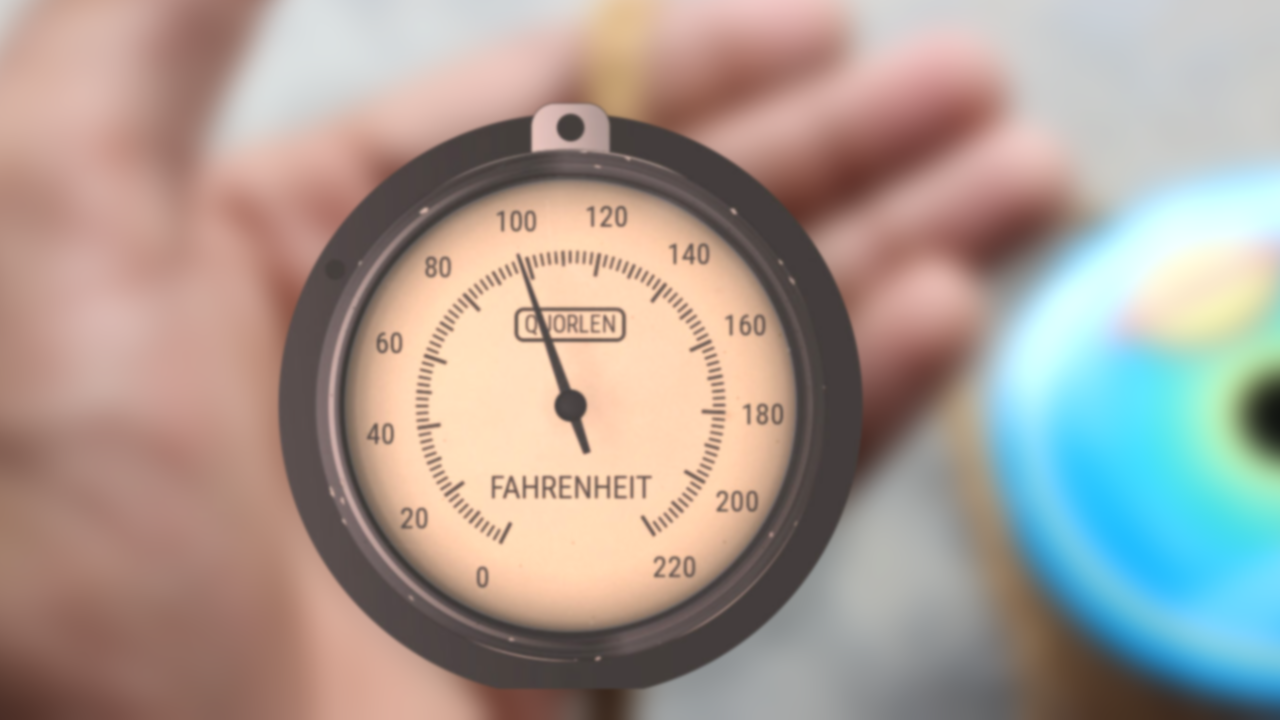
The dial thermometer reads **98** °F
